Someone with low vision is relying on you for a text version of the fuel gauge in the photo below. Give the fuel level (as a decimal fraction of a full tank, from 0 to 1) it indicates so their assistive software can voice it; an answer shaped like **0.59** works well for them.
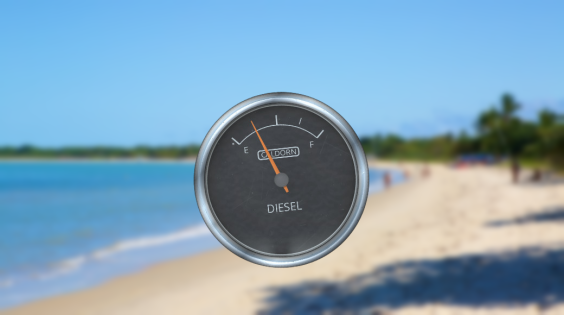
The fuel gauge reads **0.25**
